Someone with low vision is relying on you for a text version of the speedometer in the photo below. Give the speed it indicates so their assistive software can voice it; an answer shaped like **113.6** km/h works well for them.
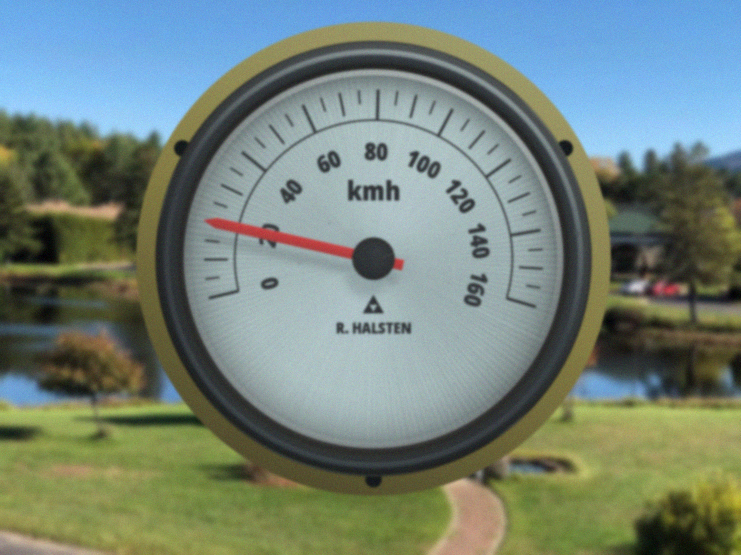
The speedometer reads **20** km/h
